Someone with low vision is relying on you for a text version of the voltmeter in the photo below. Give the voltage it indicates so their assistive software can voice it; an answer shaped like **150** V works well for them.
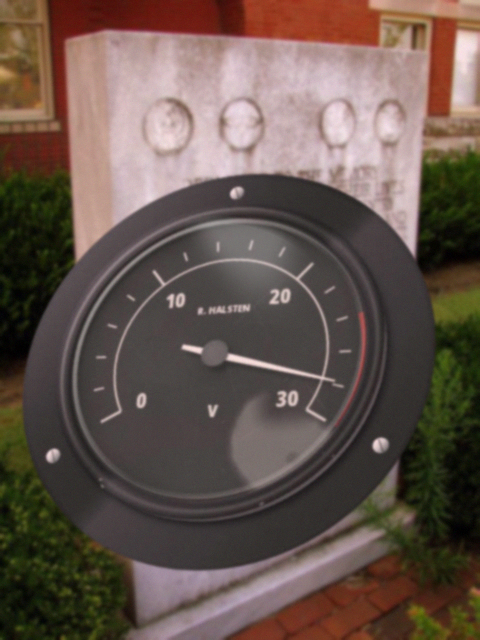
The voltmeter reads **28** V
